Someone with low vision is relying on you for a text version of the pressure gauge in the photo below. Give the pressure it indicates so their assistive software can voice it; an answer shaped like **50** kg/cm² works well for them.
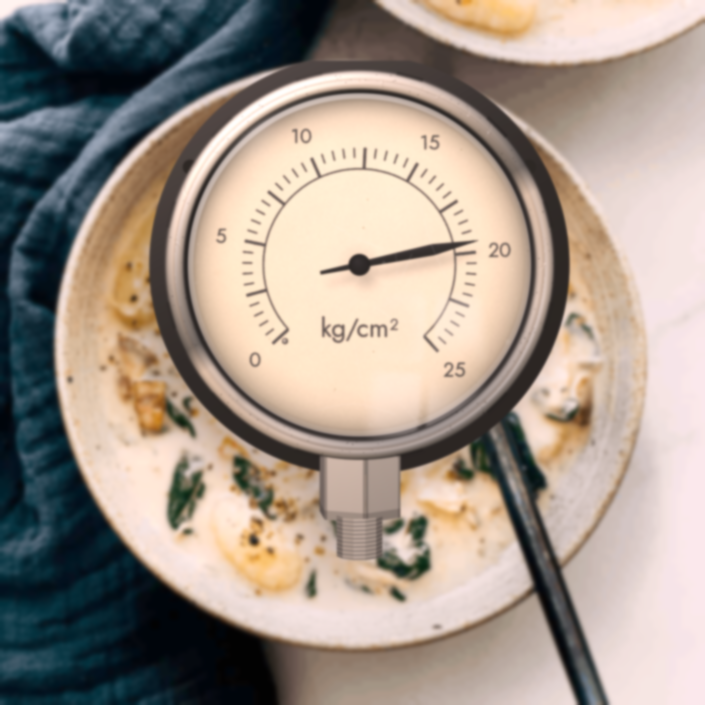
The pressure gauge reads **19.5** kg/cm²
